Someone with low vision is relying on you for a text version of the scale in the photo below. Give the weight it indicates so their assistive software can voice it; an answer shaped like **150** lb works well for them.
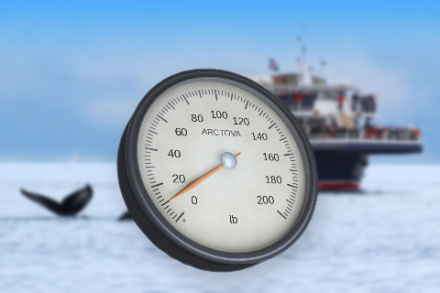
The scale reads **10** lb
